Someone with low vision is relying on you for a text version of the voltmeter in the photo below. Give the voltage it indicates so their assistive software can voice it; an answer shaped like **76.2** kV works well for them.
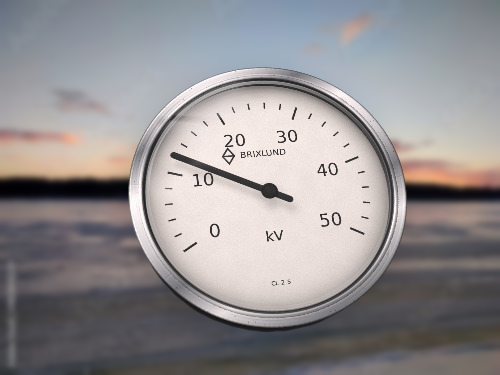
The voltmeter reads **12** kV
